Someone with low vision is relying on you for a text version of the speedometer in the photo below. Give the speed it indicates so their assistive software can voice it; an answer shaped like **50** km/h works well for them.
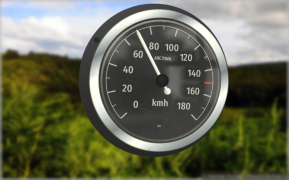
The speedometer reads **70** km/h
